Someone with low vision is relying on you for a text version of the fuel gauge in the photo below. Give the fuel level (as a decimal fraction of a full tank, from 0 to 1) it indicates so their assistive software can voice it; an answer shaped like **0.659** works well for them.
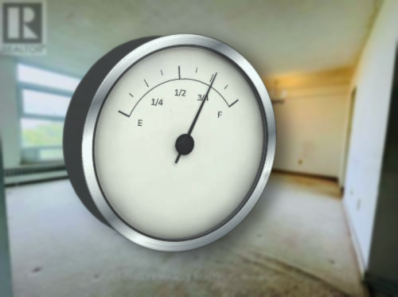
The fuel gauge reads **0.75**
